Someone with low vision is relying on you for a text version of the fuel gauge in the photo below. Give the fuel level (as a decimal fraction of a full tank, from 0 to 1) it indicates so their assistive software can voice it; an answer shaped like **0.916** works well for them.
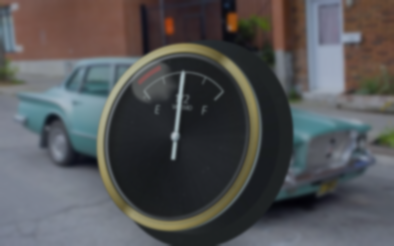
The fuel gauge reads **0.5**
